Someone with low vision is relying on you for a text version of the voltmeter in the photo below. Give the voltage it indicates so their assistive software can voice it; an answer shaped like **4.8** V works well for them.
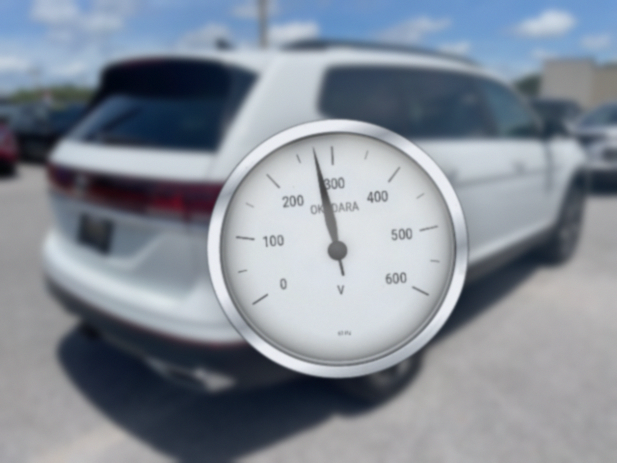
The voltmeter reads **275** V
